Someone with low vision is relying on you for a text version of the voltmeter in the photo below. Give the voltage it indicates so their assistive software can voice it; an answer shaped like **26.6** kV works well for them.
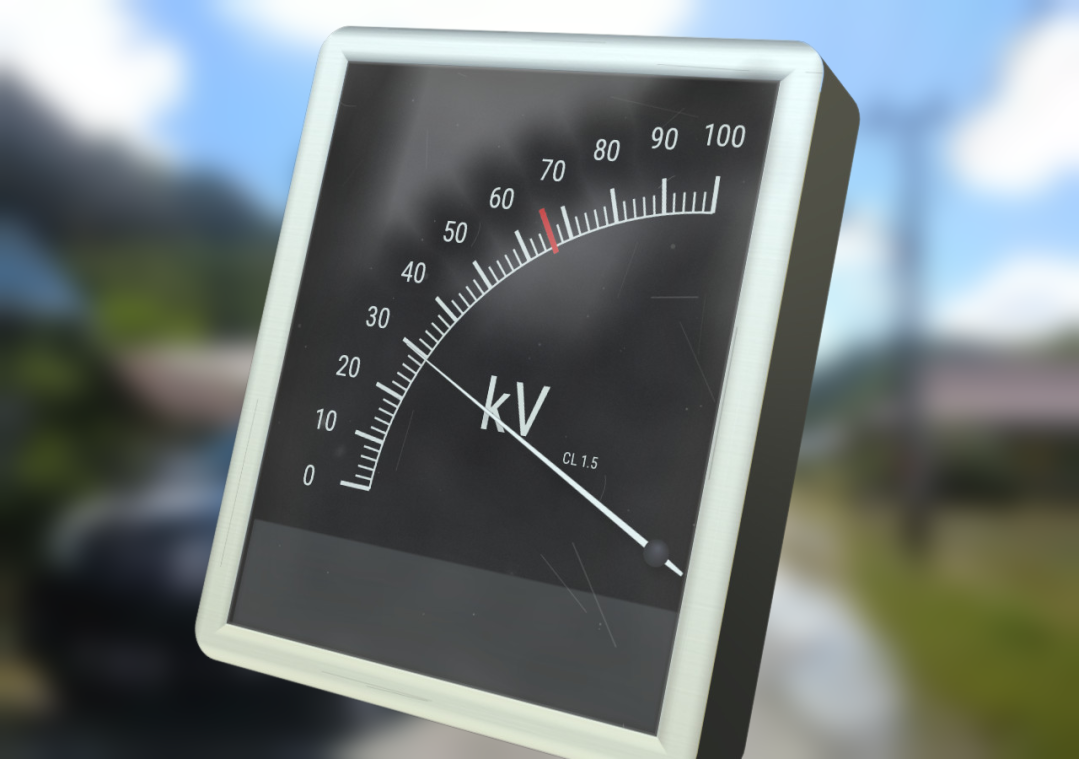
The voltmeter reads **30** kV
